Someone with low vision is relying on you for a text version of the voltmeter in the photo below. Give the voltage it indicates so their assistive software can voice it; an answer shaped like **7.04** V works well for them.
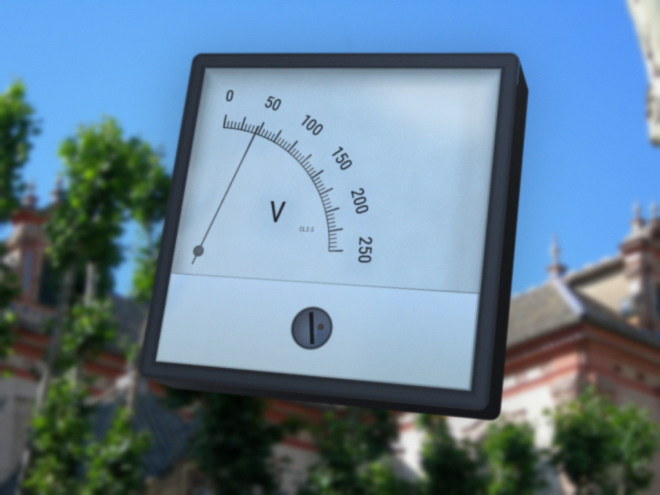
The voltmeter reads **50** V
